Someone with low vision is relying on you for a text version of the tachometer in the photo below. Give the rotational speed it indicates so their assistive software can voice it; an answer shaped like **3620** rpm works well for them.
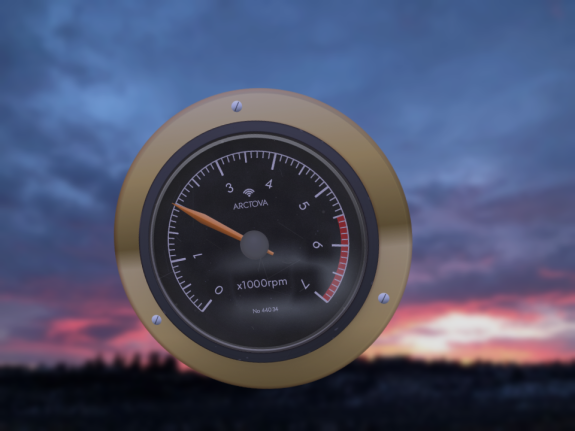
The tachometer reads **2000** rpm
